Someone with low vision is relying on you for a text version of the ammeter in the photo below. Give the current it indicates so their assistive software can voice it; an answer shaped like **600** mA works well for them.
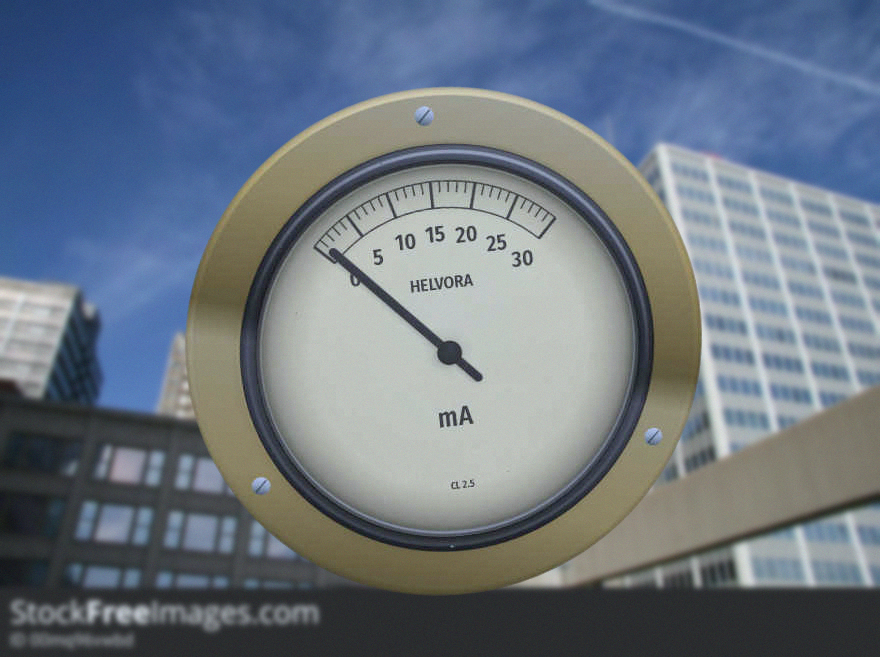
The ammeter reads **1** mA
